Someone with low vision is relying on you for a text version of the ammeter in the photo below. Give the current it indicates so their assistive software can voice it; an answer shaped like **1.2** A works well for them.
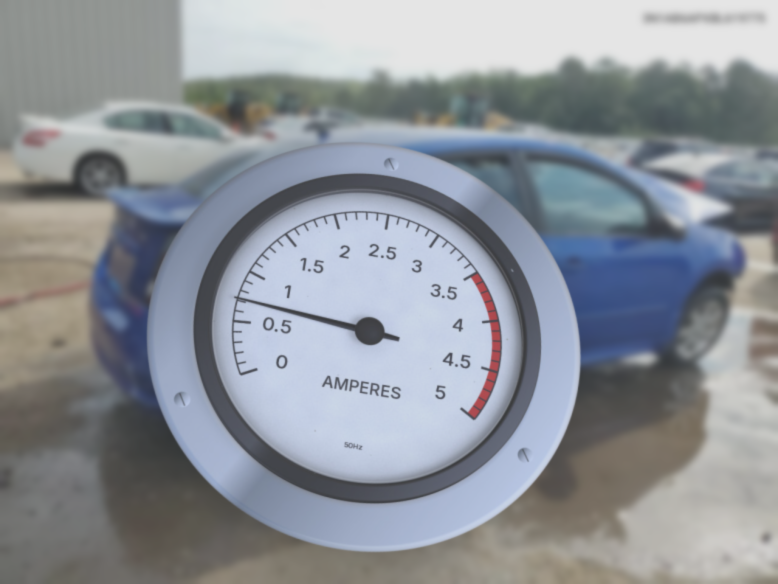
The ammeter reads **0.7** A
